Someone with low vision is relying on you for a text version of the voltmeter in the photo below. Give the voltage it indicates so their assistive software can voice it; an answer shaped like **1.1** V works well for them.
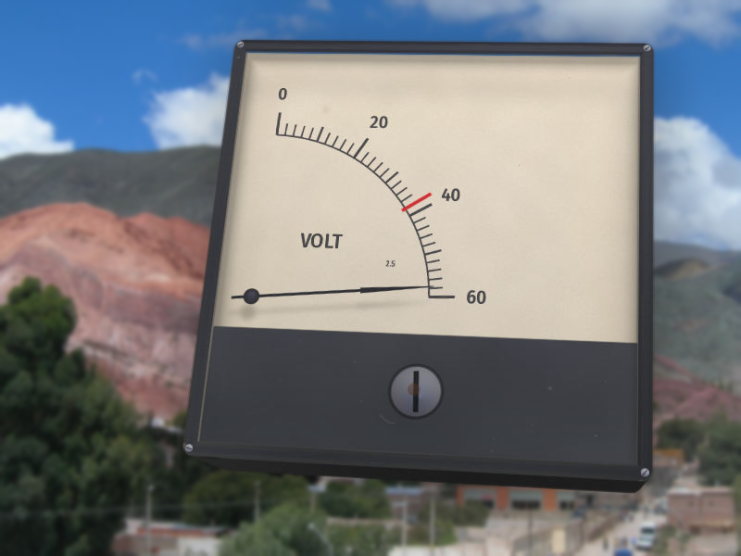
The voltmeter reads **58** V
